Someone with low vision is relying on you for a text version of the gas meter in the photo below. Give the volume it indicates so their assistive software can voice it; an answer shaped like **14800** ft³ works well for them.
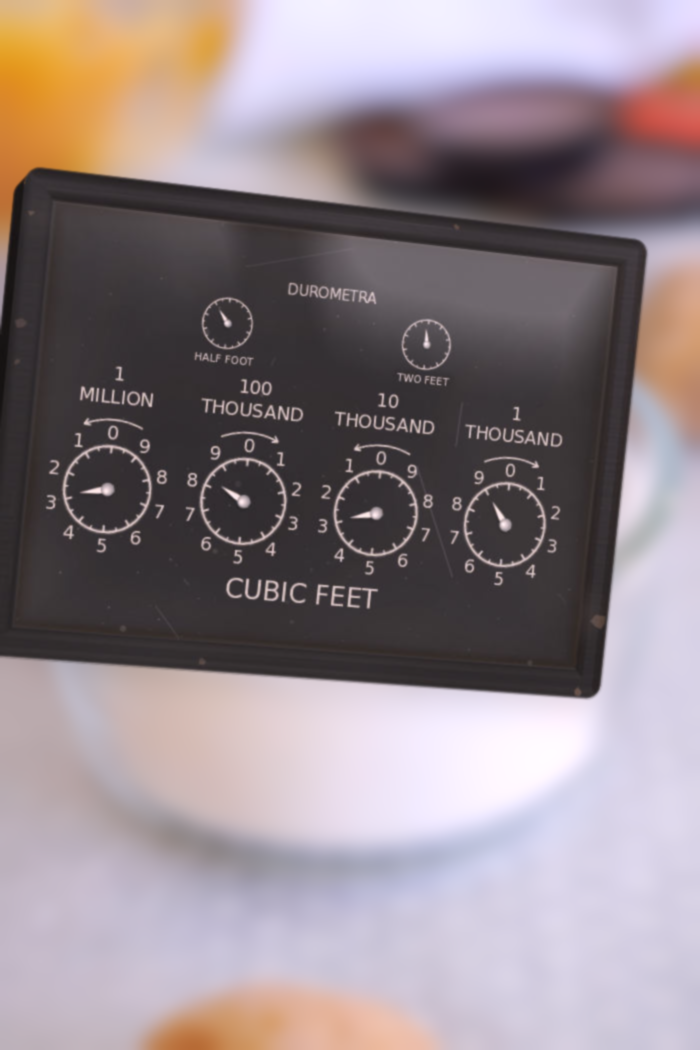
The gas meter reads **282900** ft³
